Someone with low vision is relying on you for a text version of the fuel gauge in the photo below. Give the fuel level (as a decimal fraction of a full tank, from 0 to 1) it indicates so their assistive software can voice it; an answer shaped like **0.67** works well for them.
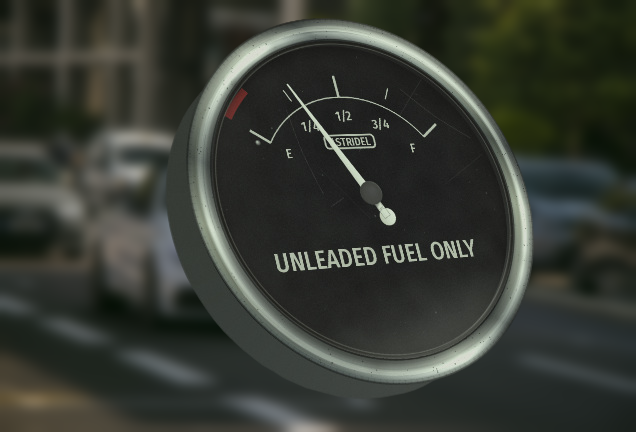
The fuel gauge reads **0.25**
